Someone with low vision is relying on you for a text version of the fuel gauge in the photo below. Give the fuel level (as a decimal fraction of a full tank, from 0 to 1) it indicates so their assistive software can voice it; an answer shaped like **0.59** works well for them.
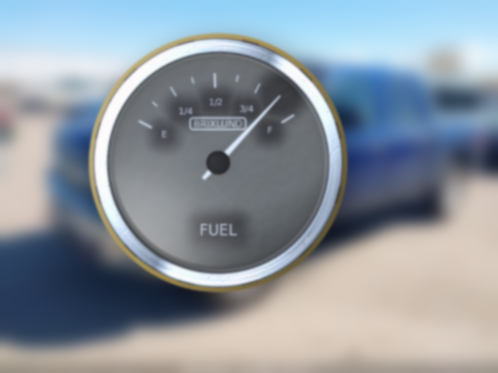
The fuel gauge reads **0.875**
